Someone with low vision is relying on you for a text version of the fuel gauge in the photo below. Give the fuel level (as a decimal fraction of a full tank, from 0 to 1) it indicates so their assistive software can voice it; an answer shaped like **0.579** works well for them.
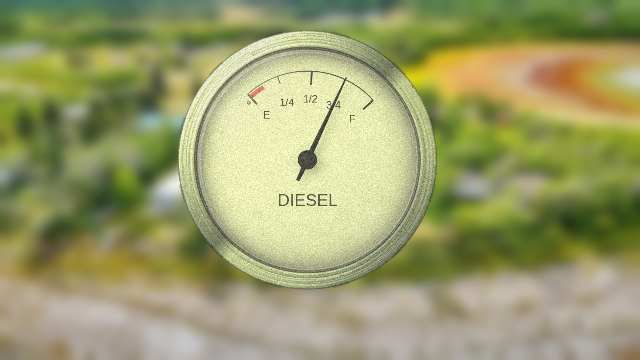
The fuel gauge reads **0.75**
